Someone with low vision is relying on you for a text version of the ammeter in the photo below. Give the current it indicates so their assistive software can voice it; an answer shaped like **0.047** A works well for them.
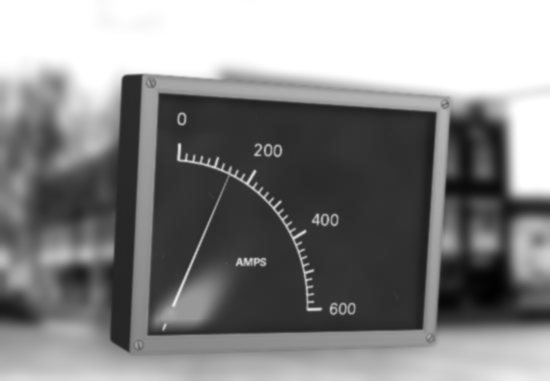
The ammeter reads **140** A
